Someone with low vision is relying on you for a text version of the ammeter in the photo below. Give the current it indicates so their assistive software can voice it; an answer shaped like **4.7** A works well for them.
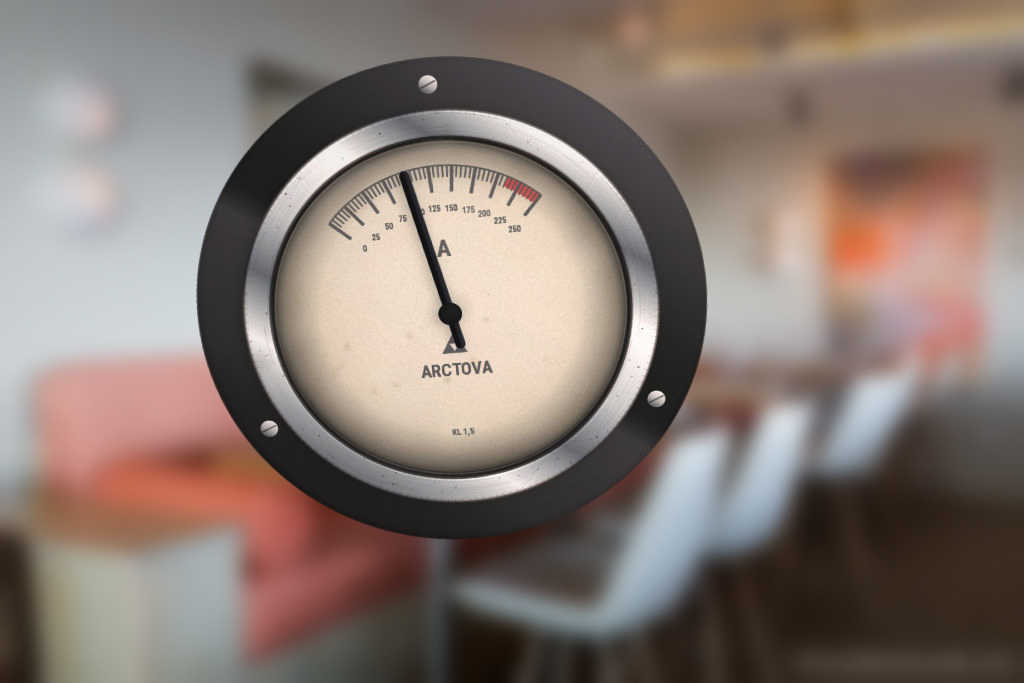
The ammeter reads **100** A
